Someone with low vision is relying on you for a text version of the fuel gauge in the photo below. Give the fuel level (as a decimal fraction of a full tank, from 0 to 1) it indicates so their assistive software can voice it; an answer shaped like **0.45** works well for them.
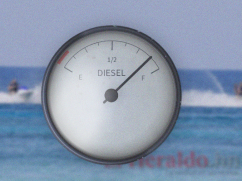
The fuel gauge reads **0.875**
